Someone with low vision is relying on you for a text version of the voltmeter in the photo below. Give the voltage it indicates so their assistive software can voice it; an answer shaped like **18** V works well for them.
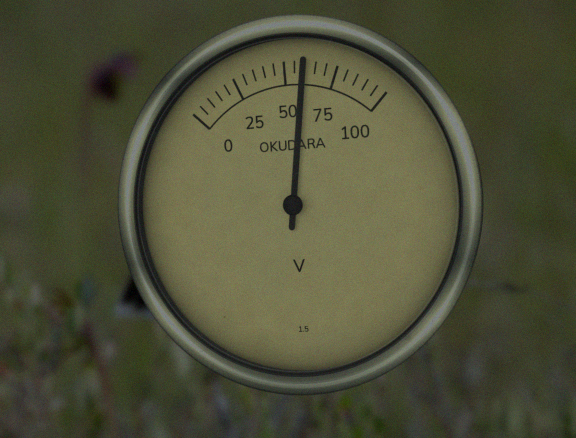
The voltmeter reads **60** V
